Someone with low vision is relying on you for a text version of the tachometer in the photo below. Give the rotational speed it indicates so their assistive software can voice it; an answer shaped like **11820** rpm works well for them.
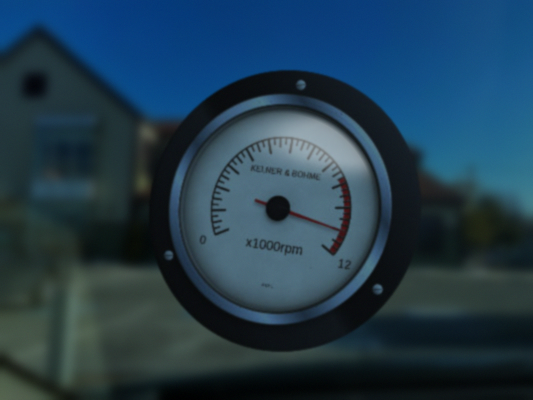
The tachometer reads **11000** rpm
